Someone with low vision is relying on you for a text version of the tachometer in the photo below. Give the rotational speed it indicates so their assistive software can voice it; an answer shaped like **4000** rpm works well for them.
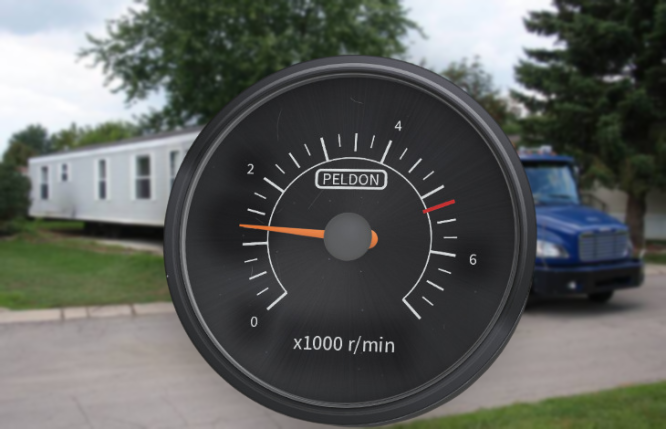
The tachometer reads **1250** rpm
